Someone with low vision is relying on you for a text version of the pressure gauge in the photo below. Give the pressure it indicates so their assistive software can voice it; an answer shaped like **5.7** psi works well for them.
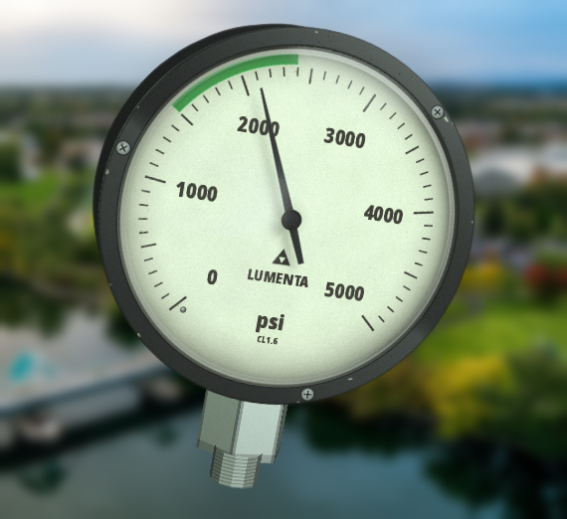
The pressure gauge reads **2100** psi
